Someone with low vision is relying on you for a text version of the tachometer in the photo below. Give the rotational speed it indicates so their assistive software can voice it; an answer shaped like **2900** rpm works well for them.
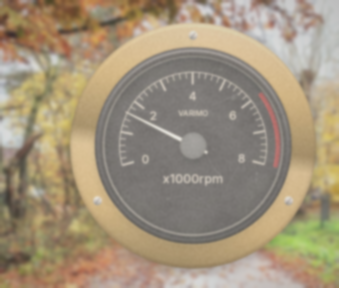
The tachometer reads **1600** rpm
